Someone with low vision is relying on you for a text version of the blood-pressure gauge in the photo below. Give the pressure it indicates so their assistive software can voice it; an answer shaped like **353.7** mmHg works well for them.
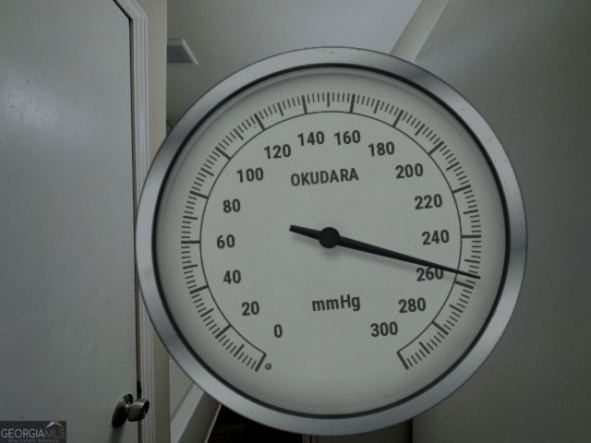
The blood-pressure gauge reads **256** mmHg
